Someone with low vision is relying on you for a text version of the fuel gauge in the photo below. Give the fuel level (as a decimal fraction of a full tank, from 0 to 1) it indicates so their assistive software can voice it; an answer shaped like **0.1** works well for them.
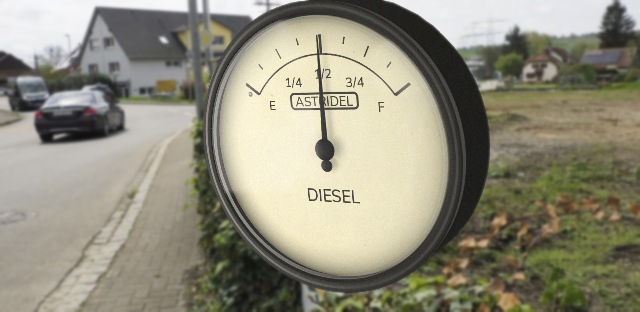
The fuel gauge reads **0.5**
